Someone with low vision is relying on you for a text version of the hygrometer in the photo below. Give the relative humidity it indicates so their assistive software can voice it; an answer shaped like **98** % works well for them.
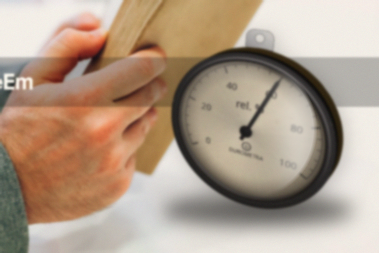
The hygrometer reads **60** %
